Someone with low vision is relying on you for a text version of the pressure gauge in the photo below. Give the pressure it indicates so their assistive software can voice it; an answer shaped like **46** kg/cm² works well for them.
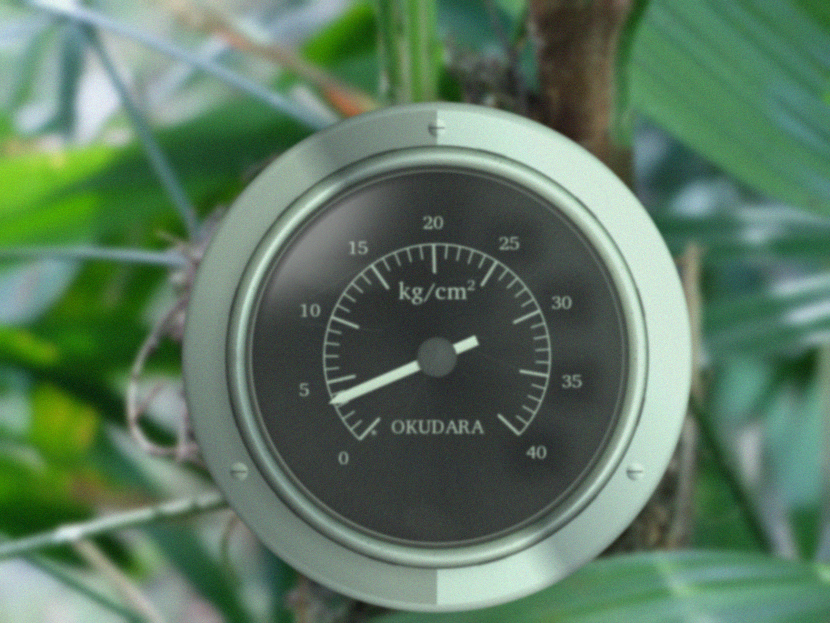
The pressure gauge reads **3.5** kg/cm²
